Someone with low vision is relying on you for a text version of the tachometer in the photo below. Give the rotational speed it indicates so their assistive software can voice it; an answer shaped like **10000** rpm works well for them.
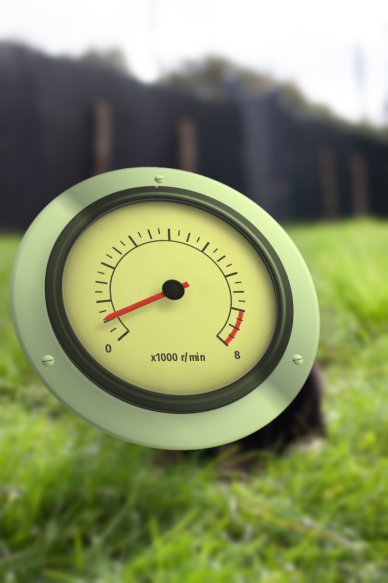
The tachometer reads **500** rpm
